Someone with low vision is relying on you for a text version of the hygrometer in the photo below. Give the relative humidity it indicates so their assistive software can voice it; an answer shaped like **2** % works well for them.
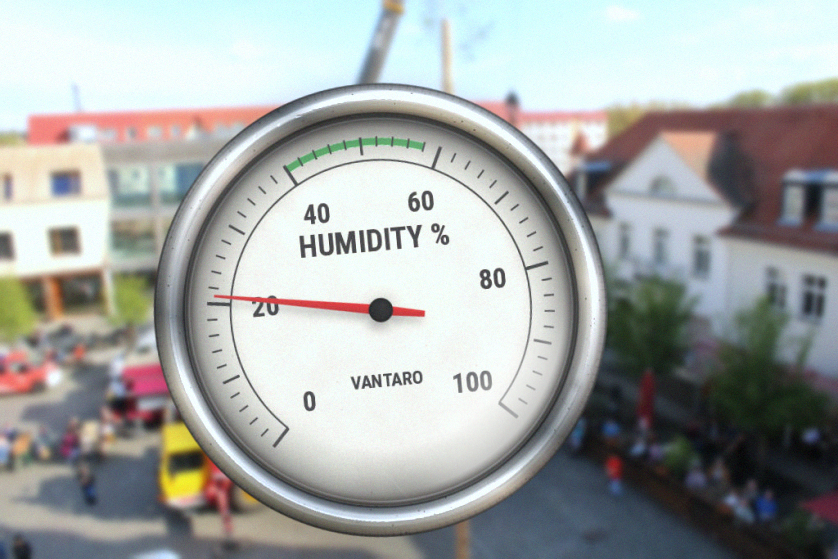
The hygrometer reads **21** %
